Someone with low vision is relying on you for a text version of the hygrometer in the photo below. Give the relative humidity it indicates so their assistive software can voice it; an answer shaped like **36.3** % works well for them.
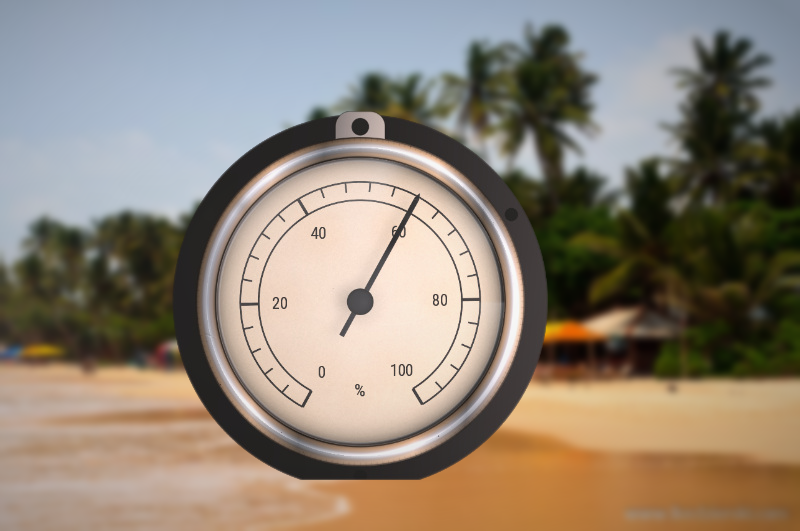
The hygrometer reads **60** %
